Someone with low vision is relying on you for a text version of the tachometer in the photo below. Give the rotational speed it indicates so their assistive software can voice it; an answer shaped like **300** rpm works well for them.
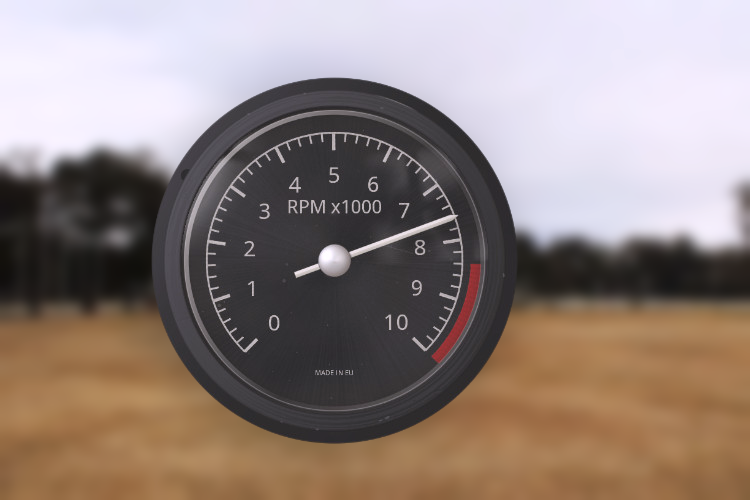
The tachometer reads **7600** rpm
